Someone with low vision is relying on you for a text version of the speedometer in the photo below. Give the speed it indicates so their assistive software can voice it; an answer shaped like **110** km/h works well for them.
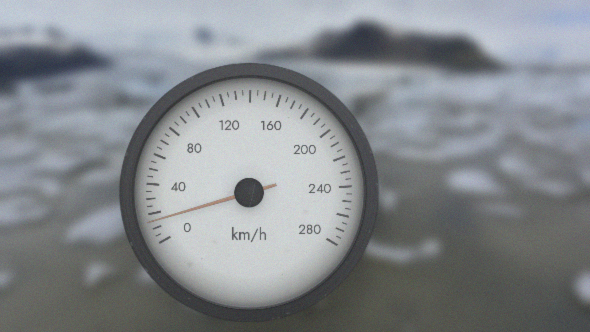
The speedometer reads **15** km/h
